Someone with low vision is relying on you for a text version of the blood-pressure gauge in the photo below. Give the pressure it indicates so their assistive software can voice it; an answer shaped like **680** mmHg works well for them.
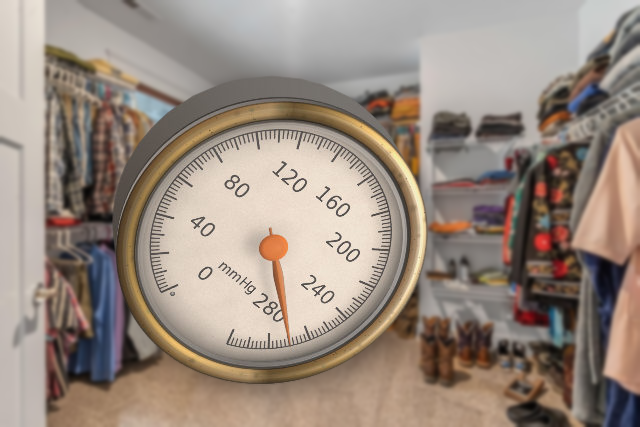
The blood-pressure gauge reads **270** mmHg
